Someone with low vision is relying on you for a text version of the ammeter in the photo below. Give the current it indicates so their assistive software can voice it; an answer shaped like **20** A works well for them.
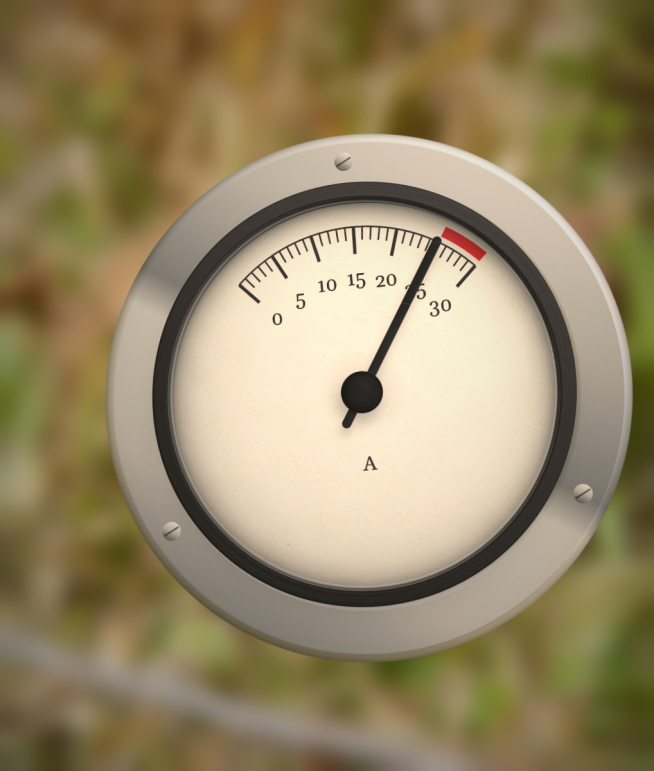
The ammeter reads **25** A
